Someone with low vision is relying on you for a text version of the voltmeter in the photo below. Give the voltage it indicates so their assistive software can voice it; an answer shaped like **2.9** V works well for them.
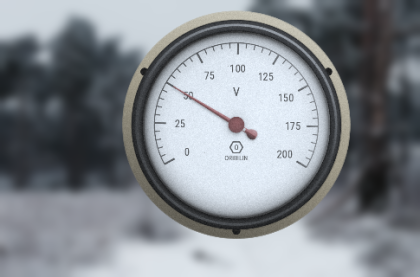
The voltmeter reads **50** V
